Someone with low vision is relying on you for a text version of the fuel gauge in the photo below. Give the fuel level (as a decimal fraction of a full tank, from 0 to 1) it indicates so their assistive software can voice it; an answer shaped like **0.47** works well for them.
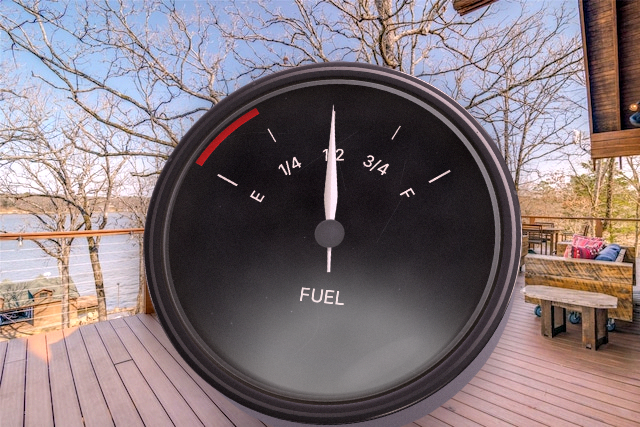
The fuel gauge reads **0.5**
